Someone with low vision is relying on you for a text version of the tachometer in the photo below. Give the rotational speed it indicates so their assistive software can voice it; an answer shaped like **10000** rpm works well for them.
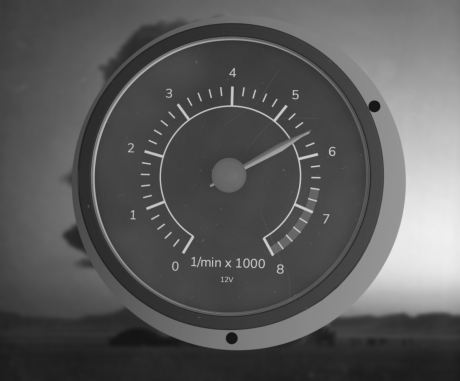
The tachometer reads **5600** rpm
